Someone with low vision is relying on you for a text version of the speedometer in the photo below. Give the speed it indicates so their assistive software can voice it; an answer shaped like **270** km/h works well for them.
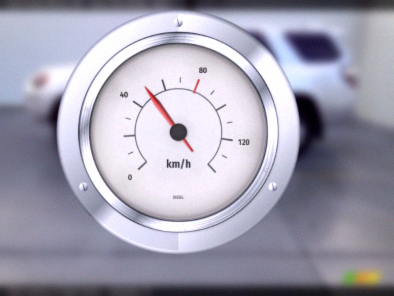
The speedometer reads **50** km/h
